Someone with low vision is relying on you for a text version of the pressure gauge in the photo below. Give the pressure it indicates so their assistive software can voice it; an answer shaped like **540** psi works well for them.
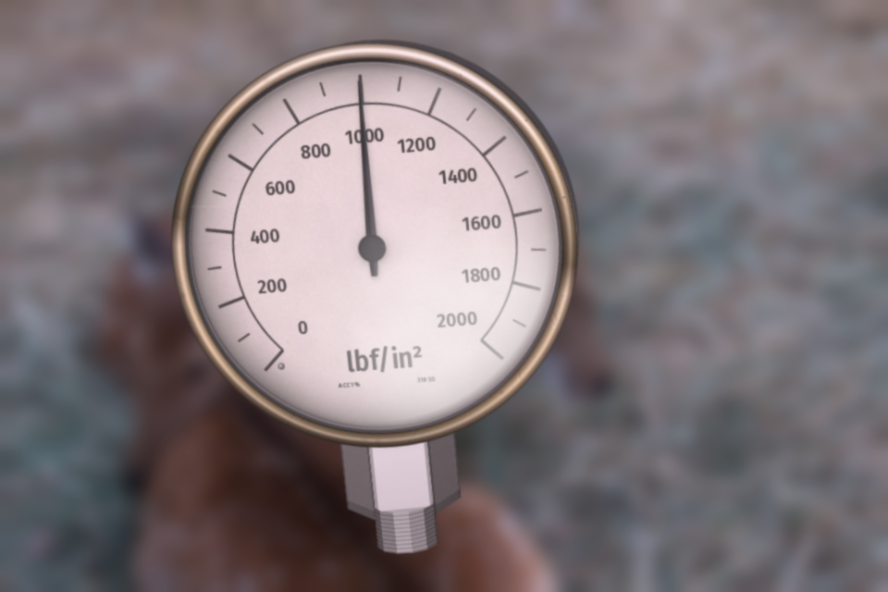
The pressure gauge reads **1000** psi
